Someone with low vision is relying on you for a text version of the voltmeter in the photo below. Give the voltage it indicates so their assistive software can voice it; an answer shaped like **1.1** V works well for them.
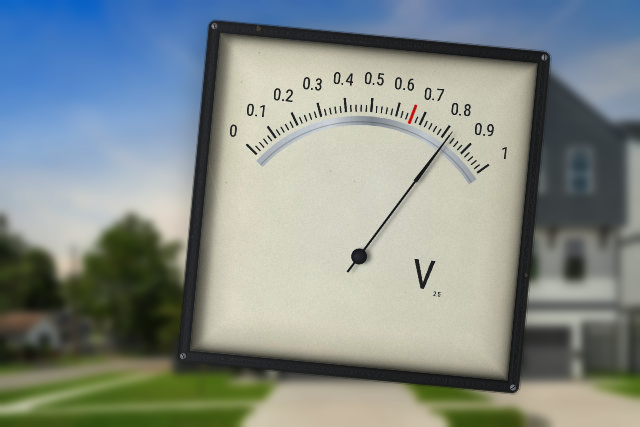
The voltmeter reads **0.82** V
